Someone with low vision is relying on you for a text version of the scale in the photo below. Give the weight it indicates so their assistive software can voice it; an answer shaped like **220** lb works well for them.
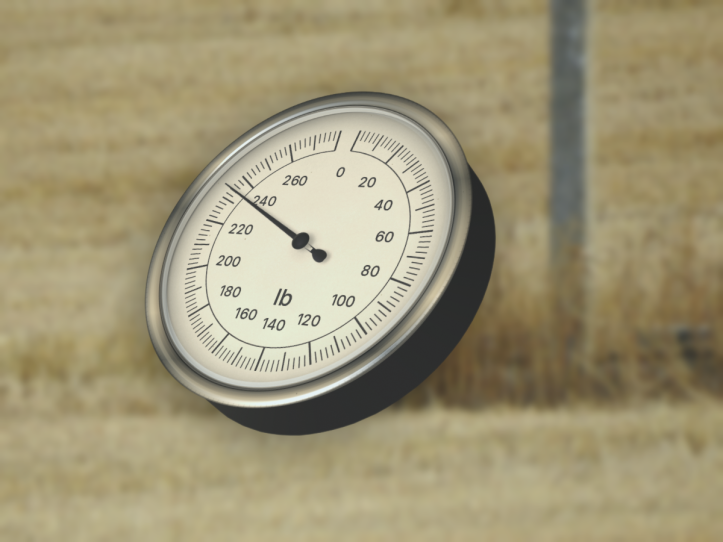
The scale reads **234** lb
